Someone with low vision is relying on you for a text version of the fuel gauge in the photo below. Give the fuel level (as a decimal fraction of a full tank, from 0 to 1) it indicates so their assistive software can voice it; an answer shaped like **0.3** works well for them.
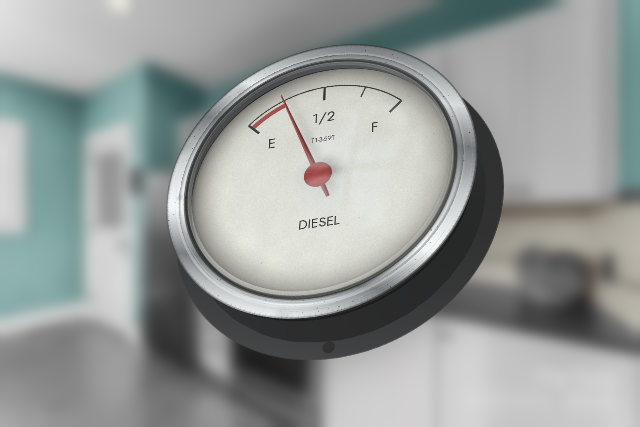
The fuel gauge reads **0.25**
